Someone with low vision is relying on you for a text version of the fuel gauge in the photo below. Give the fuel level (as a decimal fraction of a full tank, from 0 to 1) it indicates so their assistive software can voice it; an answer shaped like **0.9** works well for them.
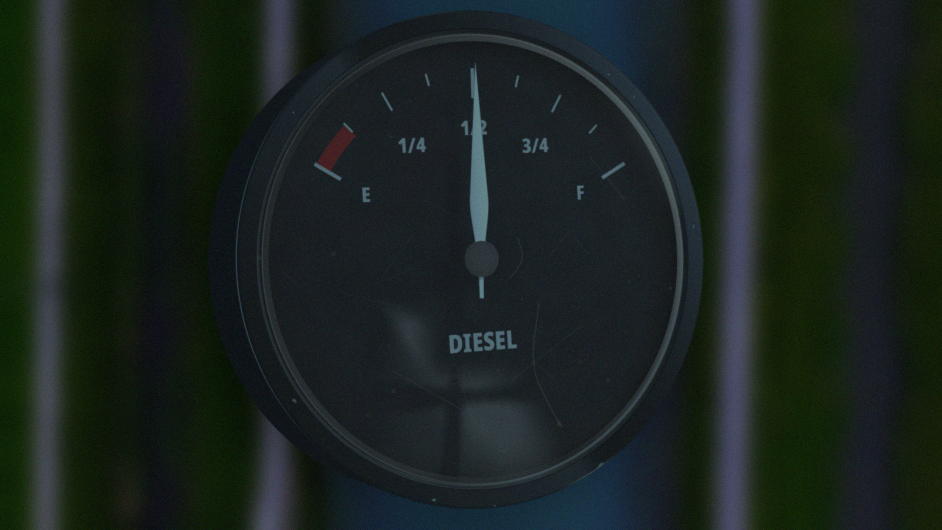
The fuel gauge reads **0.5**
